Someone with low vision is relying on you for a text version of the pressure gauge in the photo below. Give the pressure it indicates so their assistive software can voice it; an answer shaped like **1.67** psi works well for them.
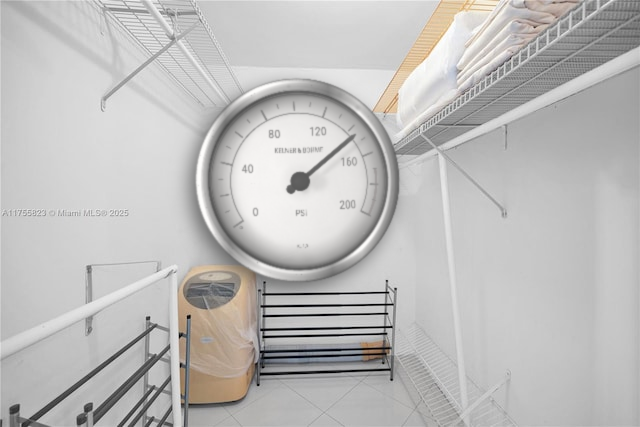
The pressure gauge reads **145** psi
